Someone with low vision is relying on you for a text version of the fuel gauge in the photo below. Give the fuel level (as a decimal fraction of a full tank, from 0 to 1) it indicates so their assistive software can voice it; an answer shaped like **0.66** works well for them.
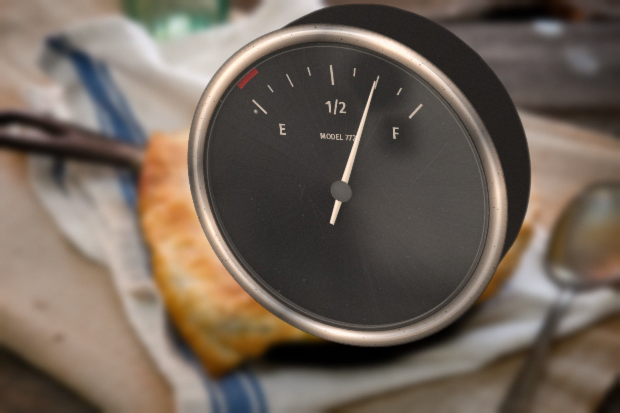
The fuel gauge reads **0.75**
